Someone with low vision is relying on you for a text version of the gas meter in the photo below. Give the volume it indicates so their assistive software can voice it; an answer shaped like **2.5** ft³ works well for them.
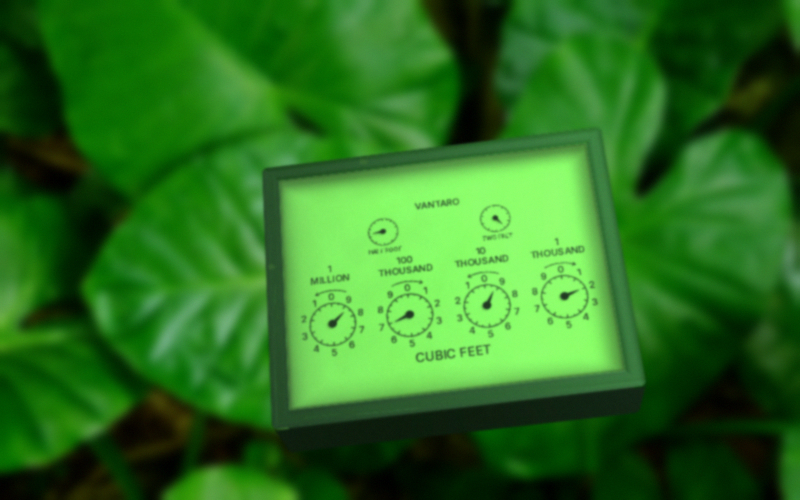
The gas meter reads **869200** ft³
